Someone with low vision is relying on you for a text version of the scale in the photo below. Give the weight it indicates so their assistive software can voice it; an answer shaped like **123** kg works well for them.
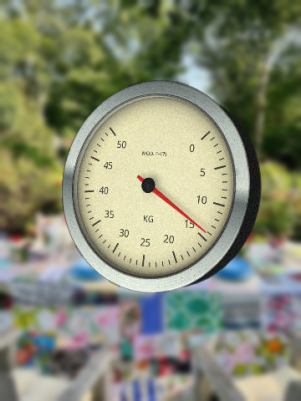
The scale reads **14** kg
